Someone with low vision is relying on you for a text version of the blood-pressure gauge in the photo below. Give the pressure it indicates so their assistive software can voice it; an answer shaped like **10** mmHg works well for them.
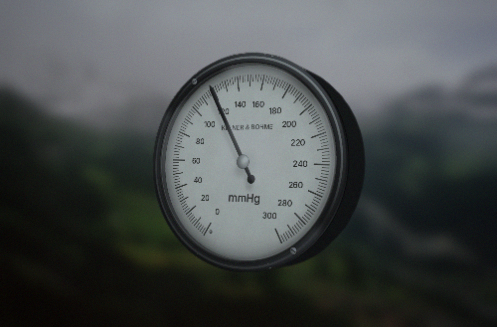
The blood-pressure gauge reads **120** mmHg
